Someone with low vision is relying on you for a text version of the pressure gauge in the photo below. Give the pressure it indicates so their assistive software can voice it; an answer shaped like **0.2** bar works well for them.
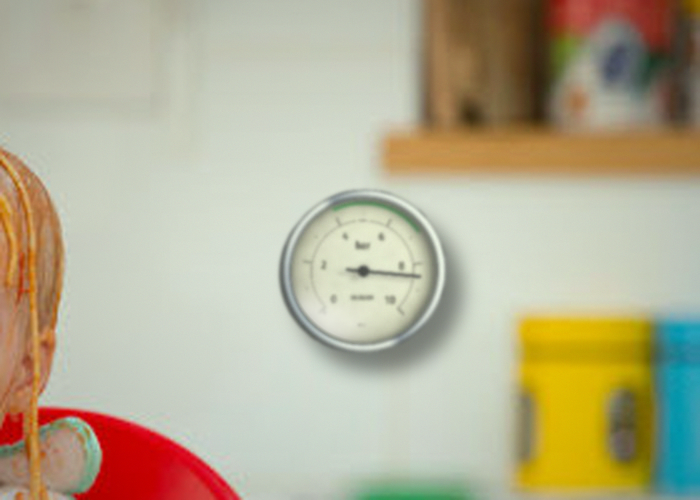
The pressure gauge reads **8.5** bar
